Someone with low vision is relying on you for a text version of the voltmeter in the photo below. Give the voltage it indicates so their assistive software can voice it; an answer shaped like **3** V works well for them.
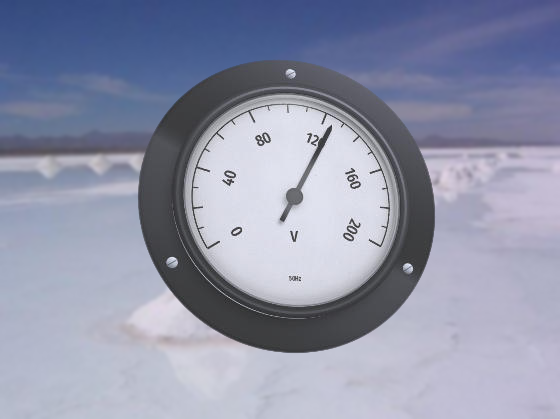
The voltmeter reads **125** V
